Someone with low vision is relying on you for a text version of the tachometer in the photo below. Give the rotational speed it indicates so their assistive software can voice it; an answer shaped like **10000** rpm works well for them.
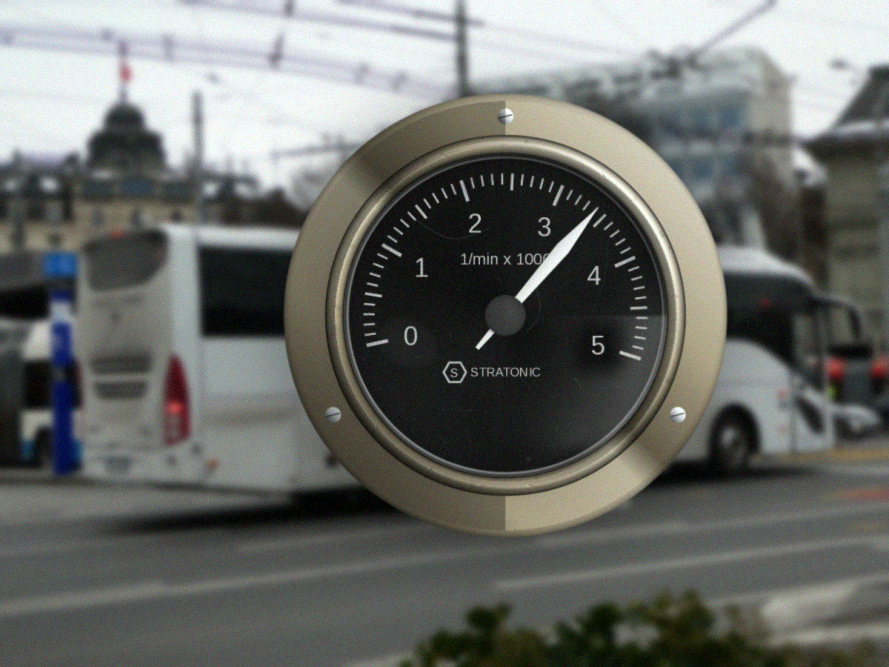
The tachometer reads **3400** rpm
